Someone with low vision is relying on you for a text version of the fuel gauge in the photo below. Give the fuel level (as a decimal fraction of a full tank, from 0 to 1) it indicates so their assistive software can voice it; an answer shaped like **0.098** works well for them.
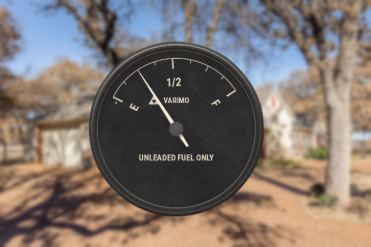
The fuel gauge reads **0.25**
